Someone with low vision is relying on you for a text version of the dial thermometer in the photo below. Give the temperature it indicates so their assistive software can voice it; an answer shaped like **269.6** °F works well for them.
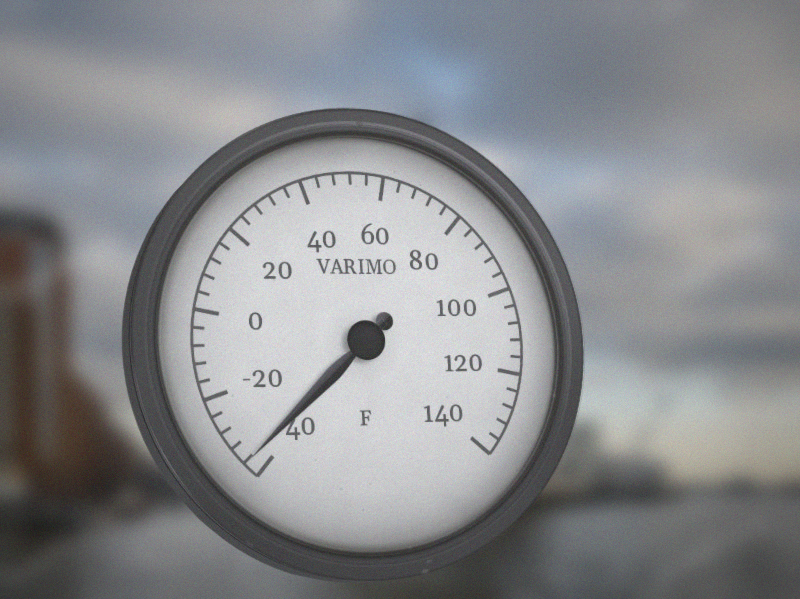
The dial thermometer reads **-36** °F
